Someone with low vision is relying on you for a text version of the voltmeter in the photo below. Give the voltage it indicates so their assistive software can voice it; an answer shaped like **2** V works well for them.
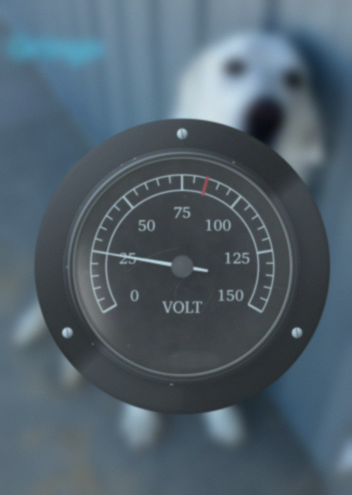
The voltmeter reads **25** V
